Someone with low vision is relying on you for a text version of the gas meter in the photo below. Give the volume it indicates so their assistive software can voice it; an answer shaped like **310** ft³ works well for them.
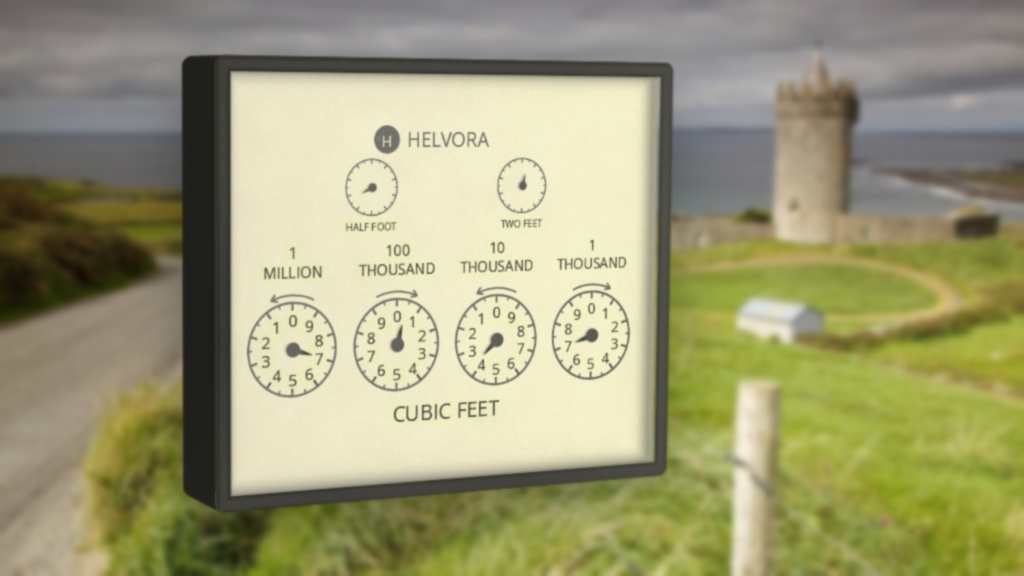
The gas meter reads **703700** ft³
